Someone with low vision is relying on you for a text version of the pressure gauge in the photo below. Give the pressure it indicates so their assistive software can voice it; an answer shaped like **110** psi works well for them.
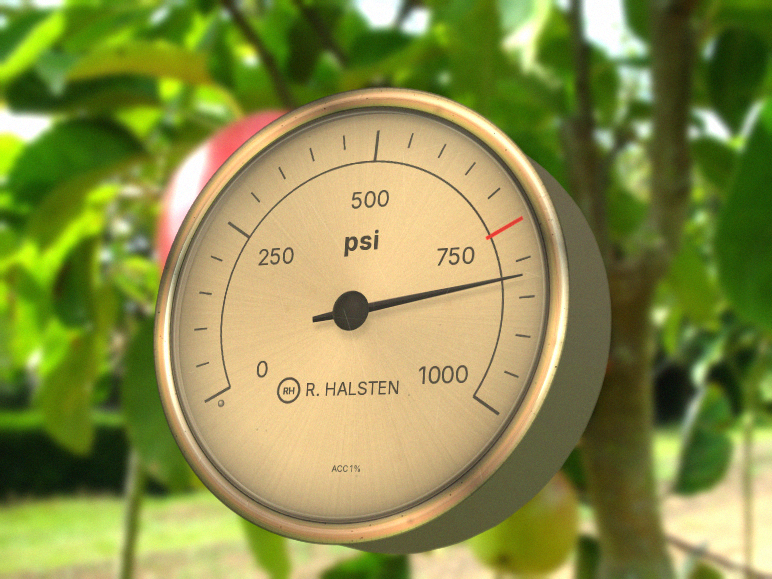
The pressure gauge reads **825** psi
